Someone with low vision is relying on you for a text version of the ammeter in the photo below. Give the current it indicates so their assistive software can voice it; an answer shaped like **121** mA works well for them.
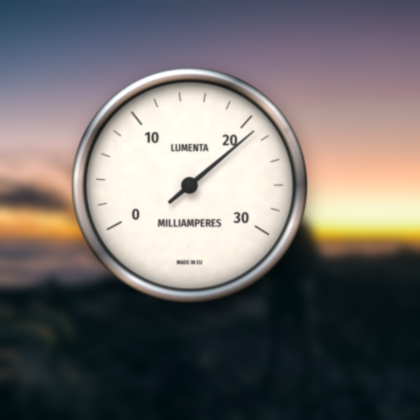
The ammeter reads **21** mA
